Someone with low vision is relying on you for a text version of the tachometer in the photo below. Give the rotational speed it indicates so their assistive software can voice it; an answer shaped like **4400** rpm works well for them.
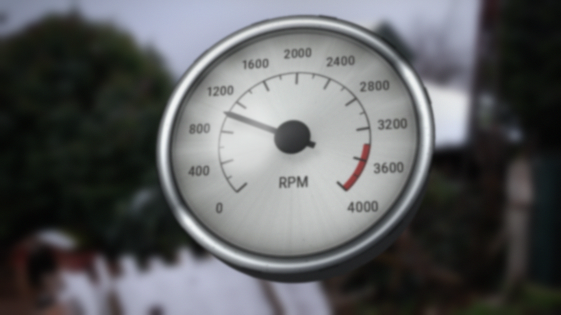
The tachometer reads **1000** rpm
